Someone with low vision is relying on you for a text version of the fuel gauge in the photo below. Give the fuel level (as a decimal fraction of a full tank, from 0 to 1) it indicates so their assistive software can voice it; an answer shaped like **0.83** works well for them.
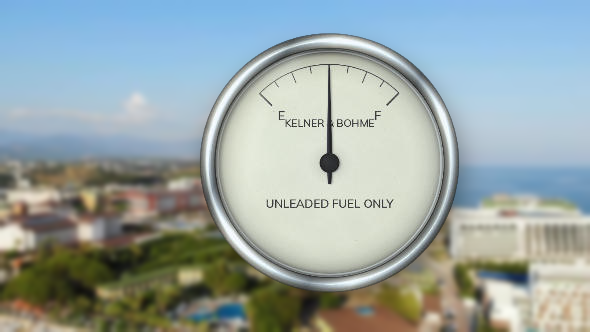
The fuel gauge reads **0.5**
